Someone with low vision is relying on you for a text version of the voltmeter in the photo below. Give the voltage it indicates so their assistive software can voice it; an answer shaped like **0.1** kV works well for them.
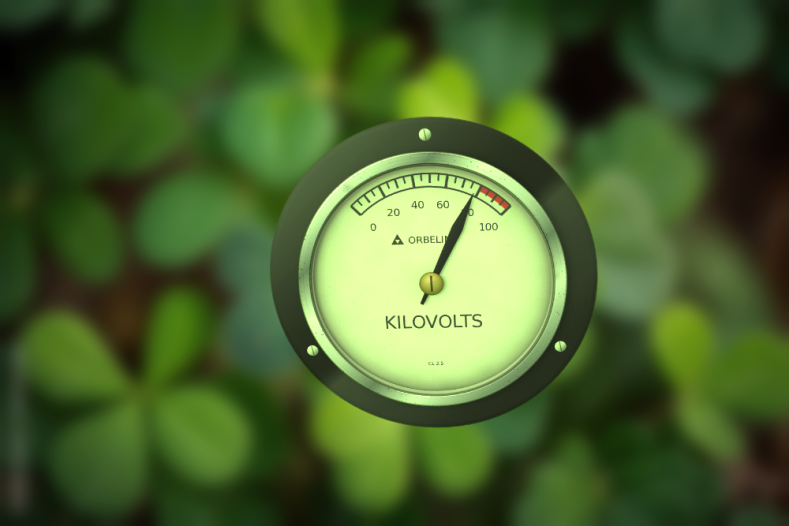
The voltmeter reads **77.5** kV
